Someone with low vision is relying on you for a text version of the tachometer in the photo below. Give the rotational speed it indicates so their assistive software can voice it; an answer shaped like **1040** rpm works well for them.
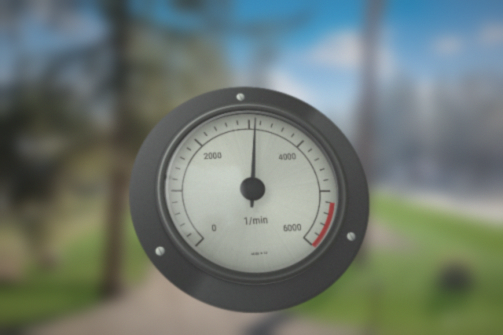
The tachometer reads **3100** rpm
